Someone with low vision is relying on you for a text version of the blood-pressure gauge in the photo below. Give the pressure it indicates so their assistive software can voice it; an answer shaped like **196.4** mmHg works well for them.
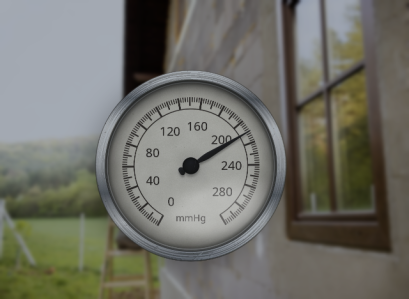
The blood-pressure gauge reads **210** mmHg
